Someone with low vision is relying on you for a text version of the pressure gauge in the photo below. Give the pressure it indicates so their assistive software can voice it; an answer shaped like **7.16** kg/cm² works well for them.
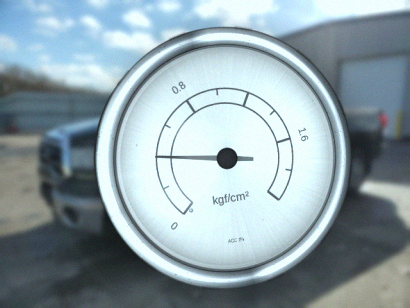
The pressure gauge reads **0.4** kg/cm²
